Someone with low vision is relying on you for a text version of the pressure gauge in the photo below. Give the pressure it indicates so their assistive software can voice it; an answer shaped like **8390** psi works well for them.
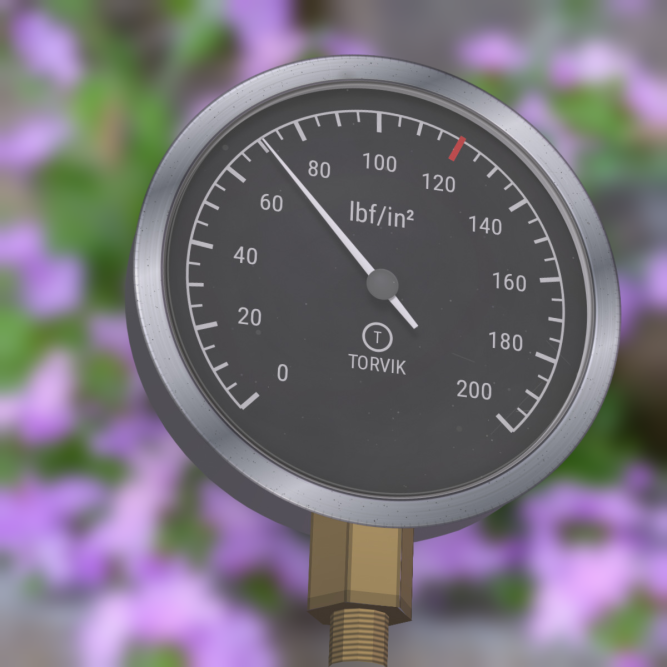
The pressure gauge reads **70** psi
